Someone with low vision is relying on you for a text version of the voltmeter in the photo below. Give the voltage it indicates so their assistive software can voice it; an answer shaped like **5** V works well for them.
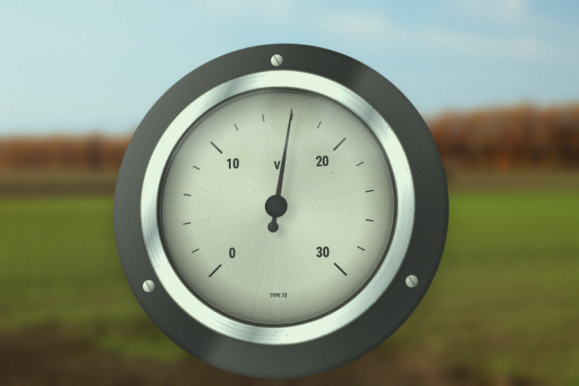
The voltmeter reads **16** V
